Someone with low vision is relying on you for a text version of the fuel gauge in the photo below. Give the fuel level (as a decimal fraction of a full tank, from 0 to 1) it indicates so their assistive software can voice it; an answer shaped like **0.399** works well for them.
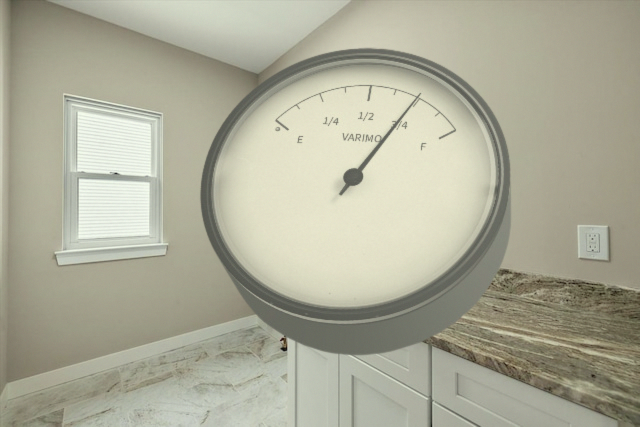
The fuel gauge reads **0.75**
